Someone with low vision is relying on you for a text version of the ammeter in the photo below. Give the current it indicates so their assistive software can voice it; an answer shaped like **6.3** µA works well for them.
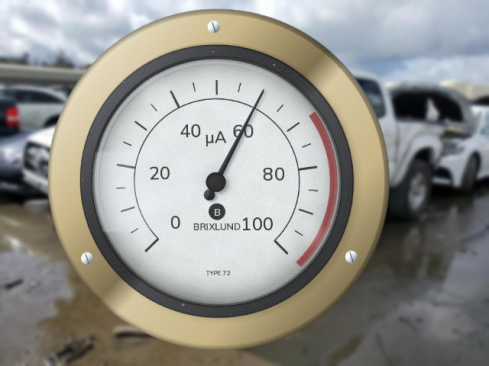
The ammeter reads **60** µA
